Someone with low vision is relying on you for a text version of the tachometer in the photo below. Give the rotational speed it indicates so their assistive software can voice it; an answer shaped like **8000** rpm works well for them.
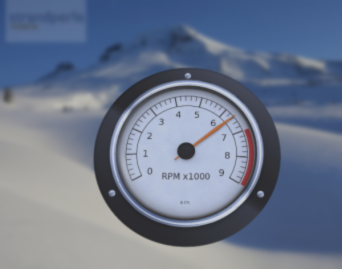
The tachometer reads **6400** rpm
